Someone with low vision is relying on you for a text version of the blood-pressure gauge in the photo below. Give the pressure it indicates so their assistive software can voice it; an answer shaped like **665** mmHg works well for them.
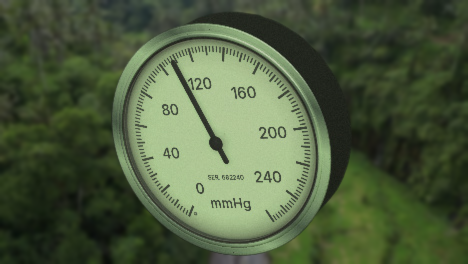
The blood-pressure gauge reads **110** mmHg
